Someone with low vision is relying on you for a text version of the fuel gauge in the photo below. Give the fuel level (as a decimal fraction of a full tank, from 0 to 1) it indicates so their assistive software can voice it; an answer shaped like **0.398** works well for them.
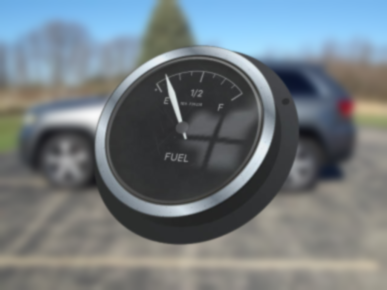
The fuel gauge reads **0.125**
